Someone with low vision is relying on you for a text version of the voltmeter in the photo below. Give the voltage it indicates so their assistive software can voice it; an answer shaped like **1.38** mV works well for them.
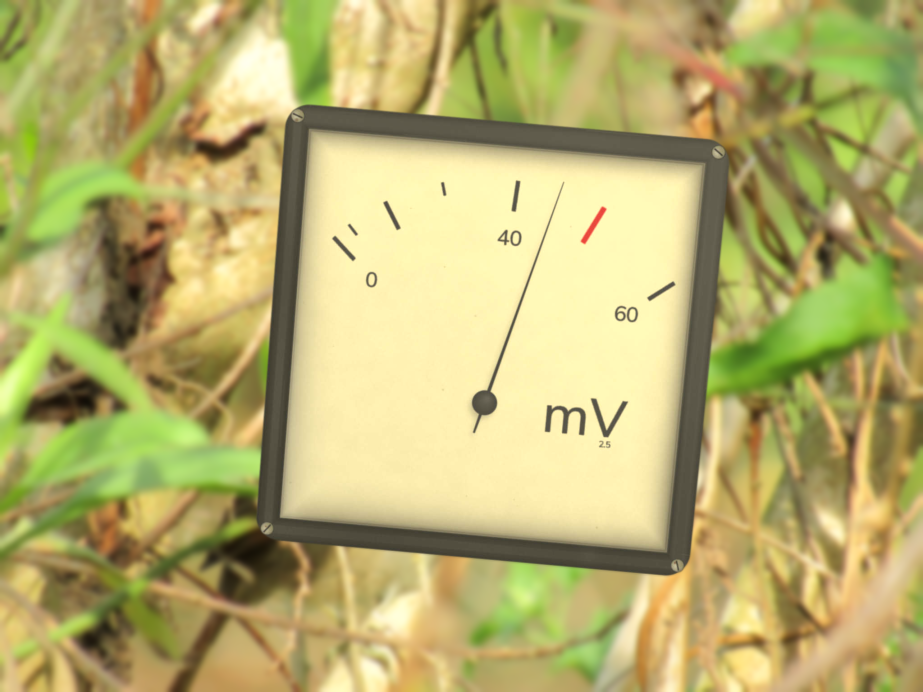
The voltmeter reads **45** mV
